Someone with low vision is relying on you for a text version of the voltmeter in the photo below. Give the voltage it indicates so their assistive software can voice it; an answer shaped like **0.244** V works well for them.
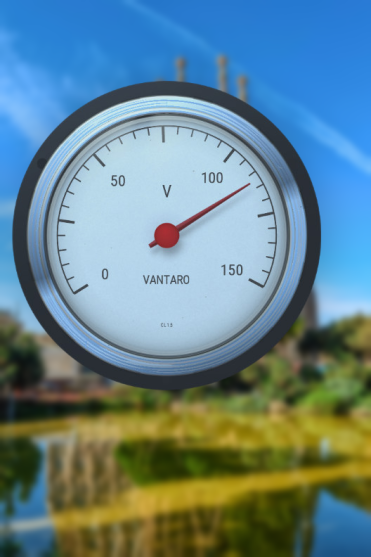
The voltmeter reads **112.5** V
